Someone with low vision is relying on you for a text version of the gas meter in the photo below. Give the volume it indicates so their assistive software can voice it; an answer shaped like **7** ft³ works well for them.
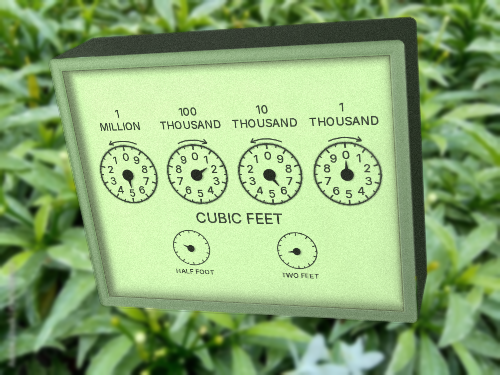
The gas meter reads **516000** ft³
